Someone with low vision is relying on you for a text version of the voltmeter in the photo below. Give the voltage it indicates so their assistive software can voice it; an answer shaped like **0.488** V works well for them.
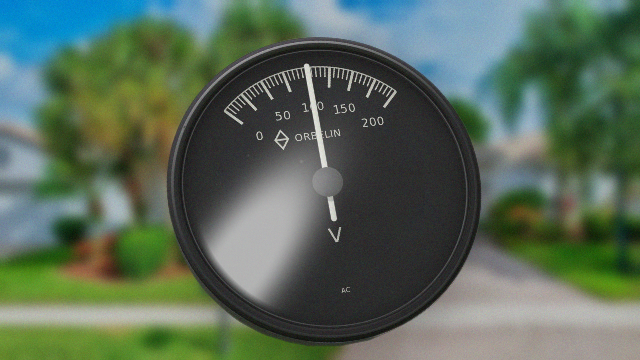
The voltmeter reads **100** V
